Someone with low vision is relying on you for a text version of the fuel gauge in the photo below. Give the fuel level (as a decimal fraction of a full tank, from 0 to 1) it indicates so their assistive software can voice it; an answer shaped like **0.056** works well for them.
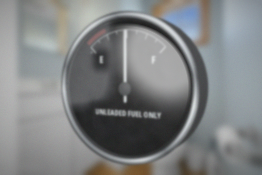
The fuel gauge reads **0.5**
